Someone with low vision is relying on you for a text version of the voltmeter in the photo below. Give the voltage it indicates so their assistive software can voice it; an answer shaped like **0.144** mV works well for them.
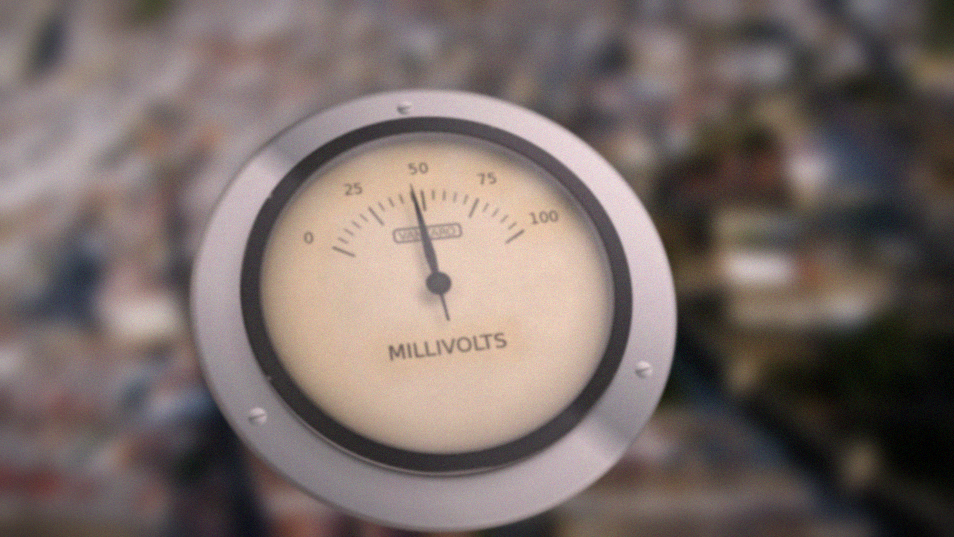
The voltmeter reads **45** mV
